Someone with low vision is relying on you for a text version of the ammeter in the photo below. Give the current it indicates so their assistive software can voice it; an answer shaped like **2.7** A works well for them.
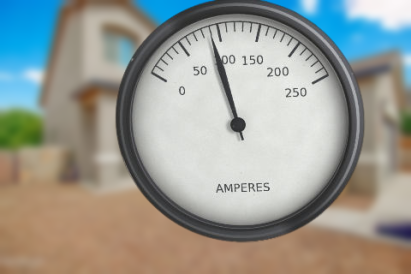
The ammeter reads **90** A
